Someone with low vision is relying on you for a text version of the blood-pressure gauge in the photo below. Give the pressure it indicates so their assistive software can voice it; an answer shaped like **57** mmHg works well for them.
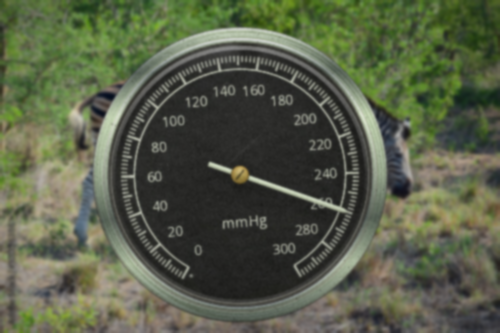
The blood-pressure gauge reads **260** mmHg
